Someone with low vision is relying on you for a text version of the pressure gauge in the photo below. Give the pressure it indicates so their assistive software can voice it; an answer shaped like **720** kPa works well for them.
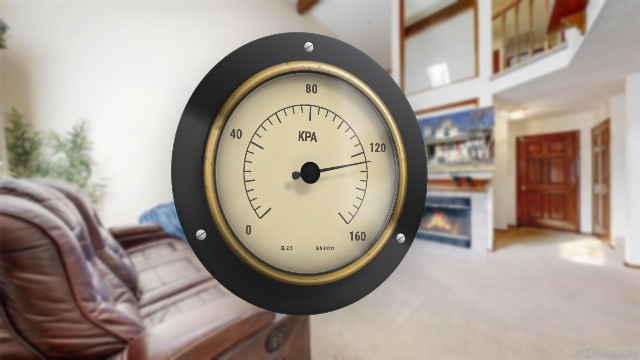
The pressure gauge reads **125** kPa
